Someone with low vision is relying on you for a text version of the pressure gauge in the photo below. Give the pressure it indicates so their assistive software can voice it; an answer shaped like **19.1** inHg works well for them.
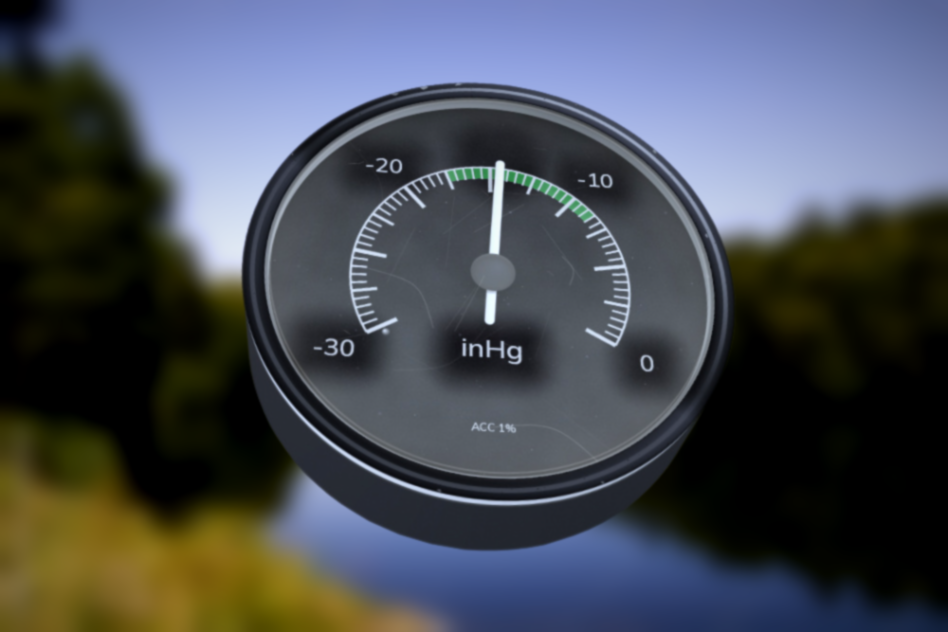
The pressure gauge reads **-14.5** inHg
